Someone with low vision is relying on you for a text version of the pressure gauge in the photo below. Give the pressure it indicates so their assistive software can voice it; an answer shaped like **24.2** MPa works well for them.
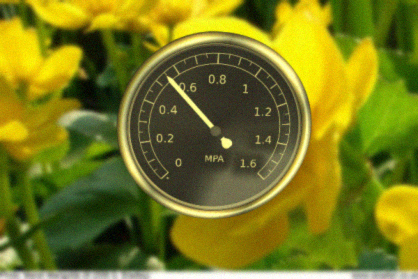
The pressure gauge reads **0.55** MPa
